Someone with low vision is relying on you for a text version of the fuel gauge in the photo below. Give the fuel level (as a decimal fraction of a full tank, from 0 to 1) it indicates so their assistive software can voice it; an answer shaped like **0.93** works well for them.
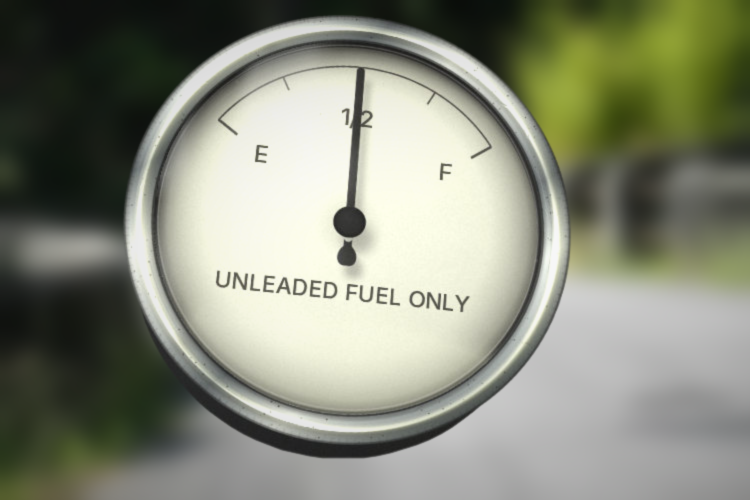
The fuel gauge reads **0.5**
